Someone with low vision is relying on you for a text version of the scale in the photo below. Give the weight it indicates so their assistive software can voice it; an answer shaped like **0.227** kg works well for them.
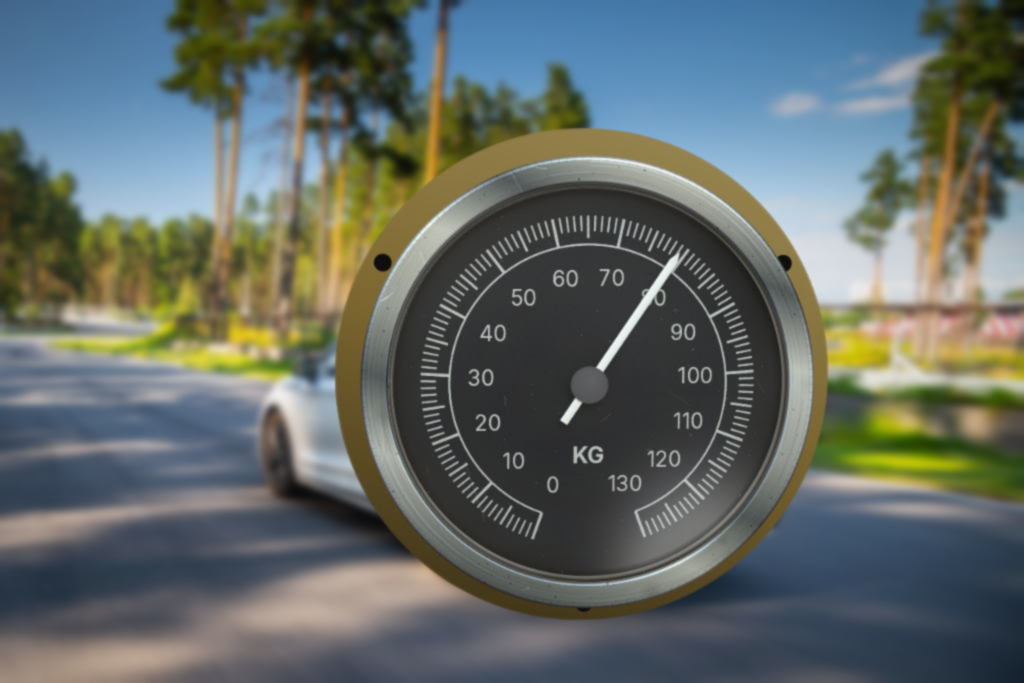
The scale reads **79** kg
